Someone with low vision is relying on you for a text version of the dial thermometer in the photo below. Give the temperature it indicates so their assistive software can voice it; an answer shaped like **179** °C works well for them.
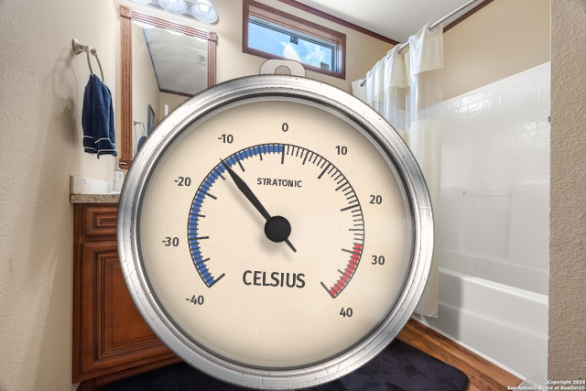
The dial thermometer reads **-13** °C
